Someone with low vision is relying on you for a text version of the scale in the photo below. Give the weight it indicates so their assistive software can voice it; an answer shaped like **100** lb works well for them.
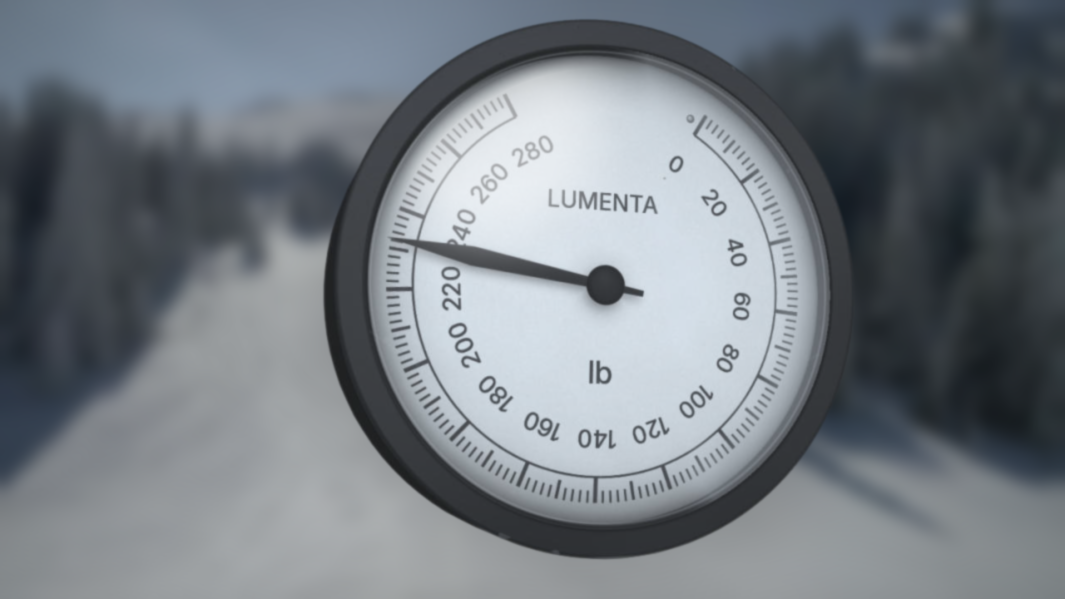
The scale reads **232** lb
